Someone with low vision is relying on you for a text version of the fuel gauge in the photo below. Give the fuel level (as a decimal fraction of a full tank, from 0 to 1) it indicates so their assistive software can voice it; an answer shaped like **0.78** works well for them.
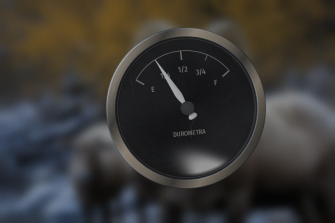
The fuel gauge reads **0.25**
